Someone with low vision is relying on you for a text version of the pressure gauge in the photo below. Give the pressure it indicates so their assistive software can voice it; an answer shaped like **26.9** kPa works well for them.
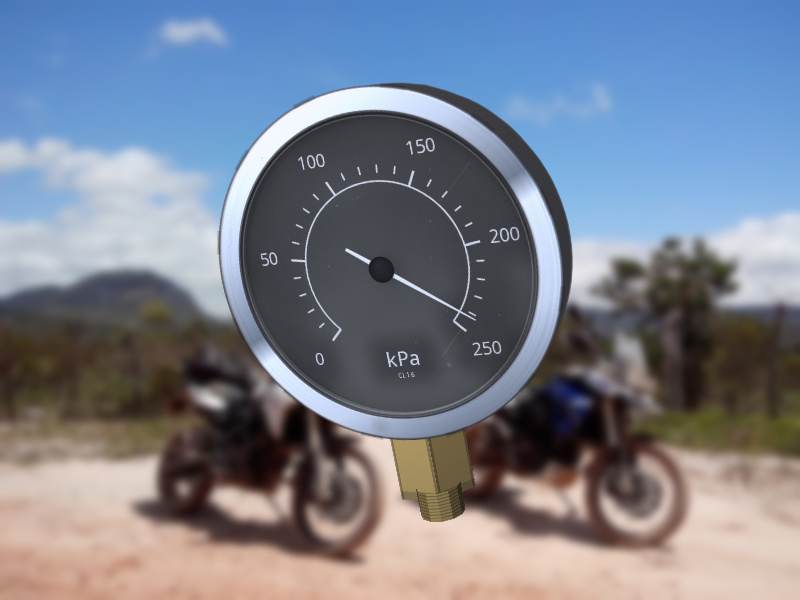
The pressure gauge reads **240** kPa
